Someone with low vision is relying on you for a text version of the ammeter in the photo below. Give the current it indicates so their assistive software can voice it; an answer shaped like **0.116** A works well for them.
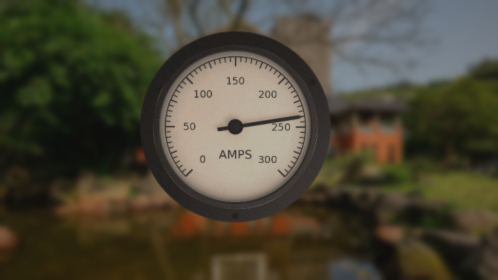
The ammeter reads **240** A
